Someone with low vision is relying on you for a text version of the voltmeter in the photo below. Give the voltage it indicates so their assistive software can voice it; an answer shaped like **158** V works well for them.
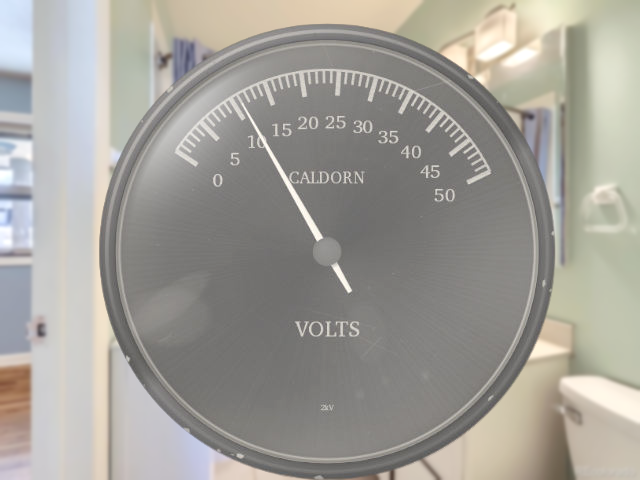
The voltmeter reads **11** V
